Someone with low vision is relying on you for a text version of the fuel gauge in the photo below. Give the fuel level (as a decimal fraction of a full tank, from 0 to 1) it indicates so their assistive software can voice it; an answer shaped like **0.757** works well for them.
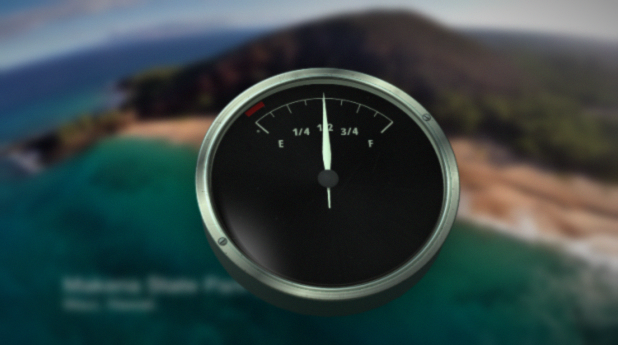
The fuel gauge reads **0.5**
